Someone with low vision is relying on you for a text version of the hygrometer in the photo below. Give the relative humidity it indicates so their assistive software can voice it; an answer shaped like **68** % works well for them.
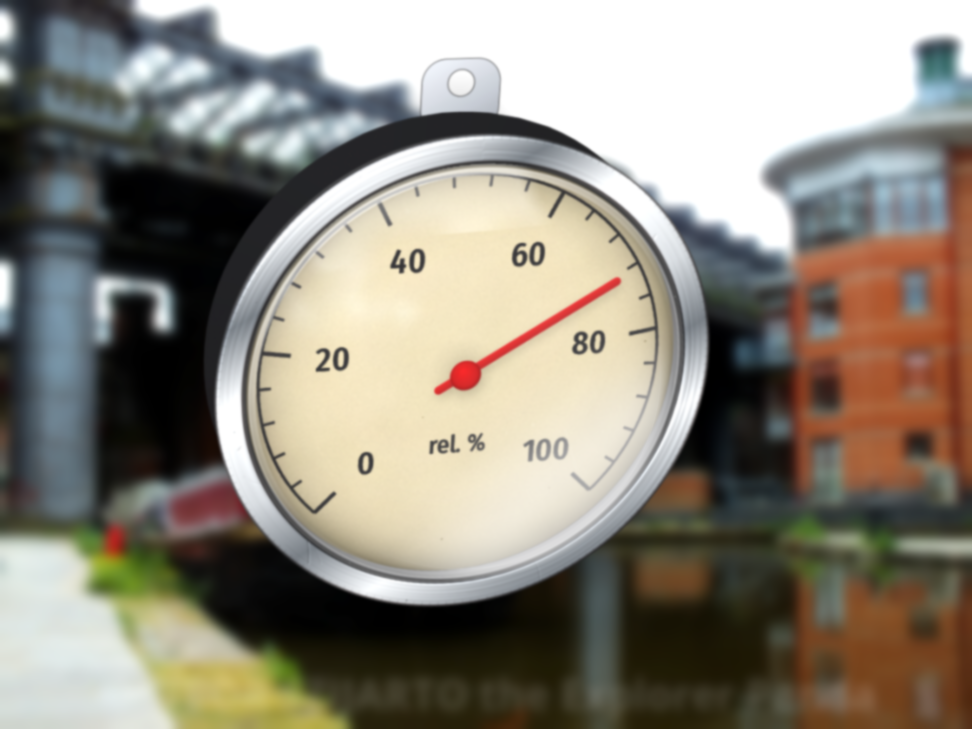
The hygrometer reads **72** %
